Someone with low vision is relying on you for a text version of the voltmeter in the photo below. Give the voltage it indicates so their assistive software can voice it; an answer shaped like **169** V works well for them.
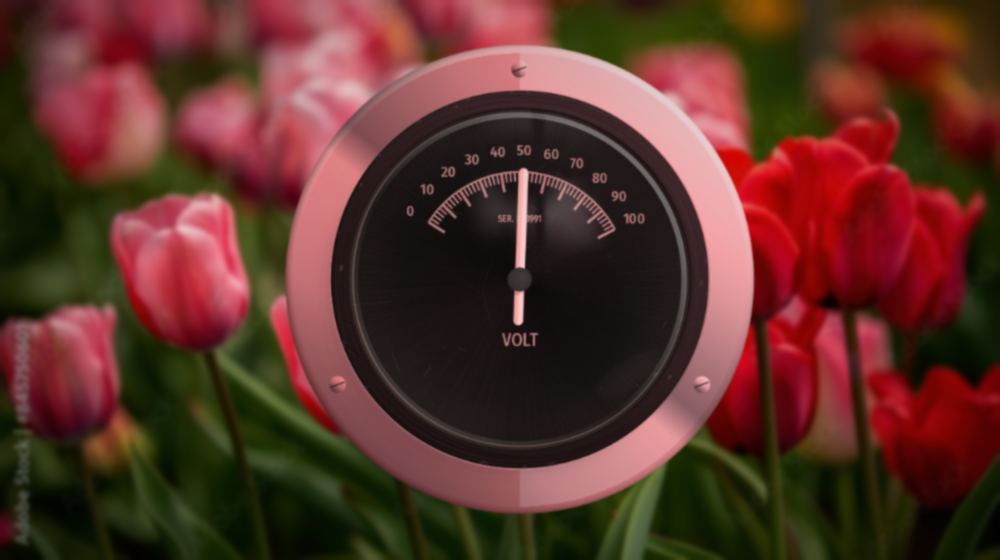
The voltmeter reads **50** V
